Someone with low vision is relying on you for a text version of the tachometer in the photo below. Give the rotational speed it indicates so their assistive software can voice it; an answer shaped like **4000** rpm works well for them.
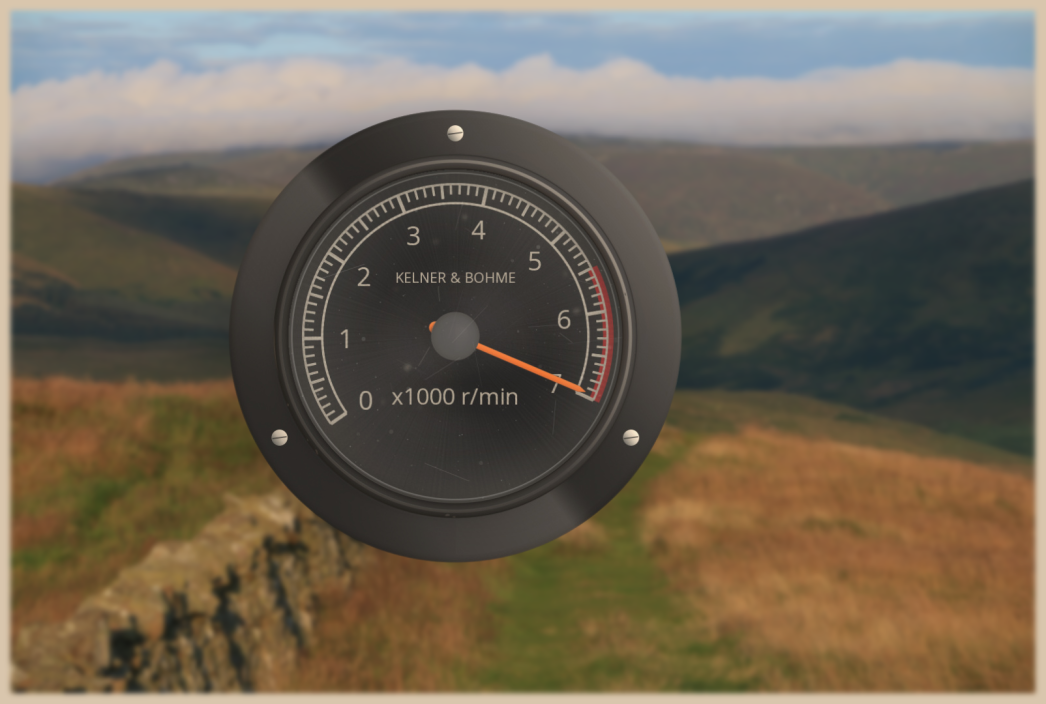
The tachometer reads **6950** rpm
